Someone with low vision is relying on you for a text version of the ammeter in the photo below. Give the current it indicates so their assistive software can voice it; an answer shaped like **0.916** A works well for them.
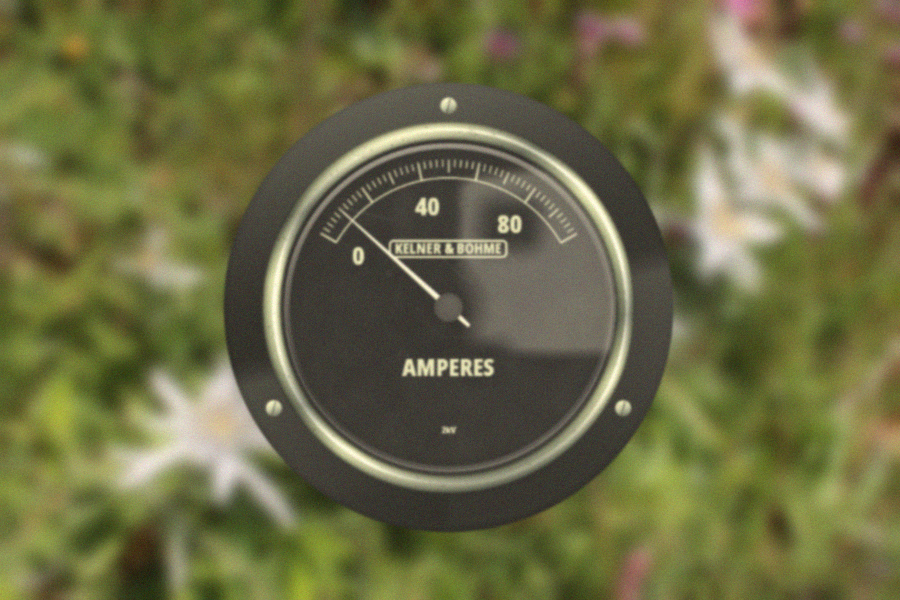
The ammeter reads **10** A
